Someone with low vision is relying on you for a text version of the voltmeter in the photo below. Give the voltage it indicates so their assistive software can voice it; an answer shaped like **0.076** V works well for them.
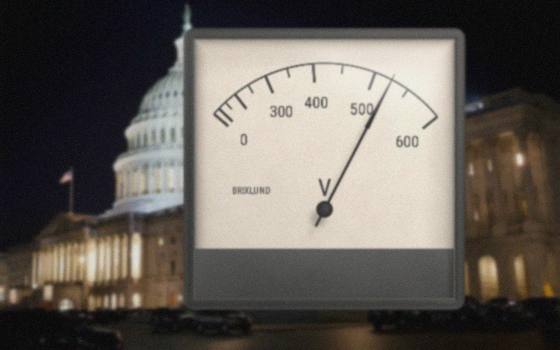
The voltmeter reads **525** V
